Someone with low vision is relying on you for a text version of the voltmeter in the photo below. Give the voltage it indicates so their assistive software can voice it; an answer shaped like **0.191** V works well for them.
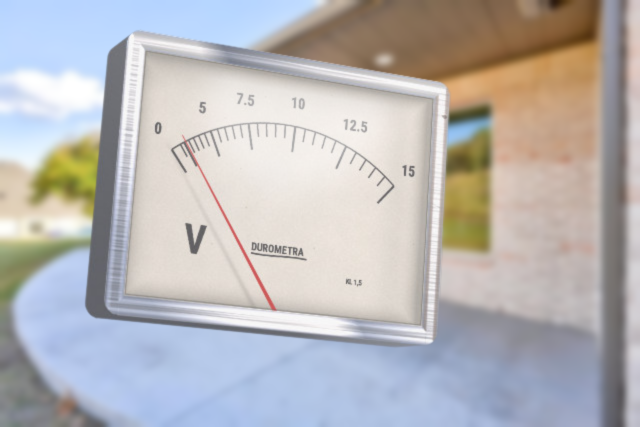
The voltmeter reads **2.5** V
